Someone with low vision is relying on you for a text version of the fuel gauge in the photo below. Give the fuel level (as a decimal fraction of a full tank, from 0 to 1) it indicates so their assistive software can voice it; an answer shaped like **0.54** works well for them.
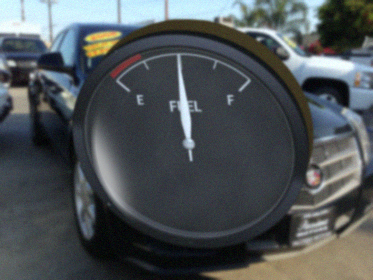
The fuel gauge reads **0.5**
